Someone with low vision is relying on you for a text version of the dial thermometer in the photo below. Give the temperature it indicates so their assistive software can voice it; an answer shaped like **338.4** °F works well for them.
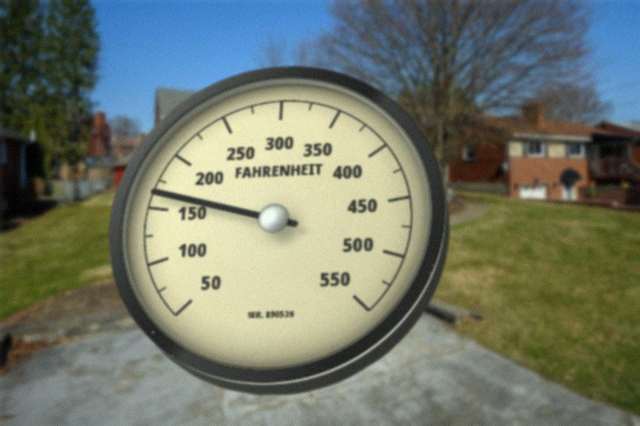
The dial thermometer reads **162.5** °F
